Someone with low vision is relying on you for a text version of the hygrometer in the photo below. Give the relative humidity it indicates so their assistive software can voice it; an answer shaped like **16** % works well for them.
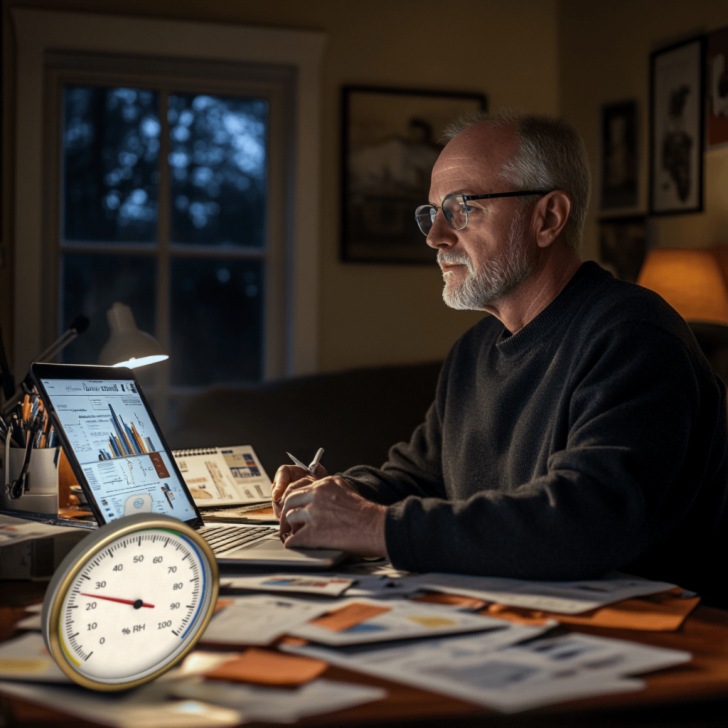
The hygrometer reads **25** %
